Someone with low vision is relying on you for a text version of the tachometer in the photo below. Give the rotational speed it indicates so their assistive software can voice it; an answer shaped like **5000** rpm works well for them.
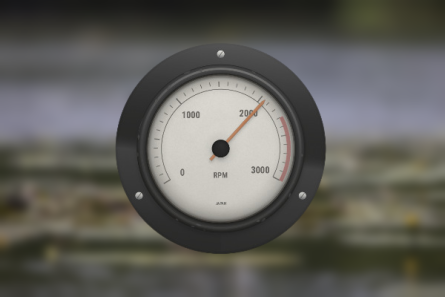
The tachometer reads **2050** rpm
